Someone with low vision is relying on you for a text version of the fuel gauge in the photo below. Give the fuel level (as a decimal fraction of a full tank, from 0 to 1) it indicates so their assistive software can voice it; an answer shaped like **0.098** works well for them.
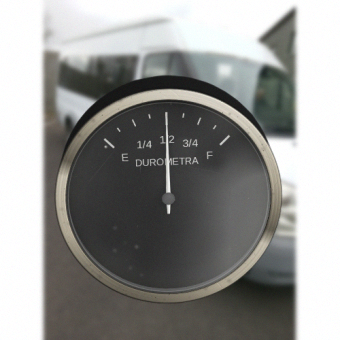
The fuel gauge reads **0.5**
